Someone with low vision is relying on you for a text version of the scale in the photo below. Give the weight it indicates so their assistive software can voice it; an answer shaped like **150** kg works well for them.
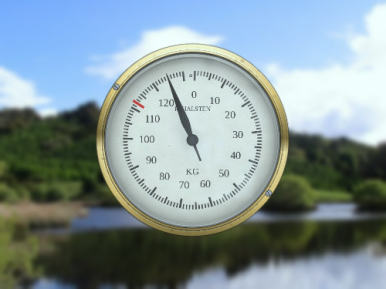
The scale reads **125** kg
